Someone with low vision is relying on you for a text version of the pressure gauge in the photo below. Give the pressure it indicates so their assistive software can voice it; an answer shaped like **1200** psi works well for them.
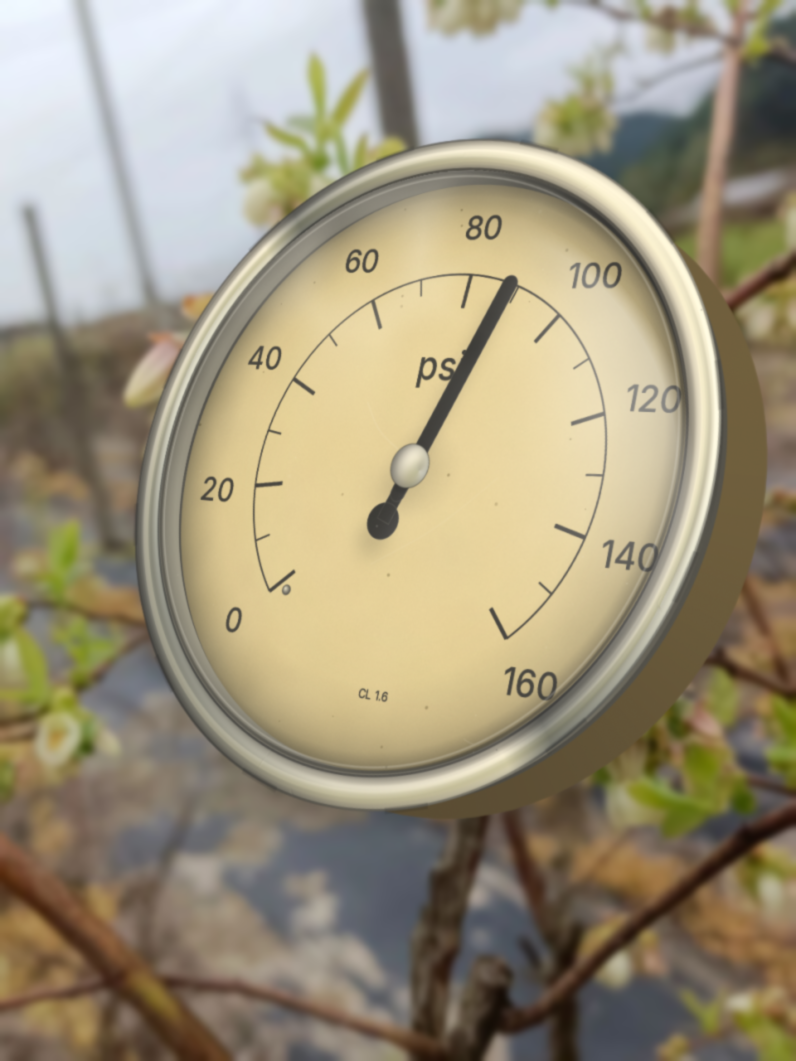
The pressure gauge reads **90** psi
